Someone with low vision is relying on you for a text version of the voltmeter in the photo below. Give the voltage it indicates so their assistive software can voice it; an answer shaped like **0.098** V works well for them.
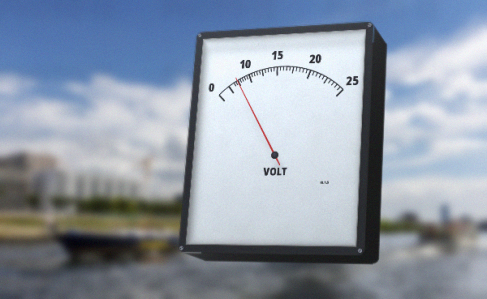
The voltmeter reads **7.5** V
